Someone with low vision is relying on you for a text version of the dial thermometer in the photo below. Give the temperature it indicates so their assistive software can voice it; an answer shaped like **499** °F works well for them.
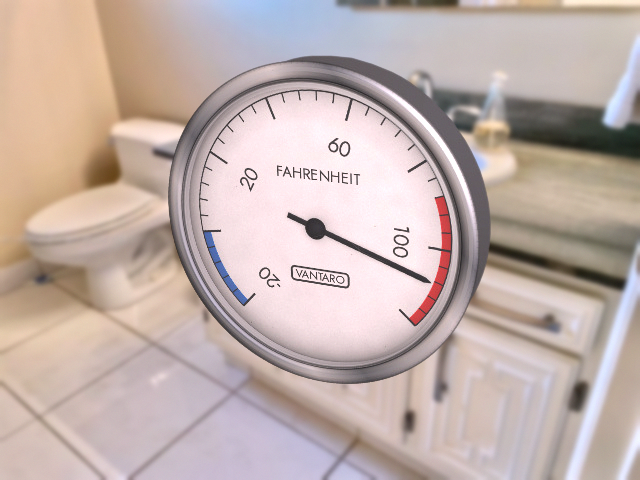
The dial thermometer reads **108** °F
